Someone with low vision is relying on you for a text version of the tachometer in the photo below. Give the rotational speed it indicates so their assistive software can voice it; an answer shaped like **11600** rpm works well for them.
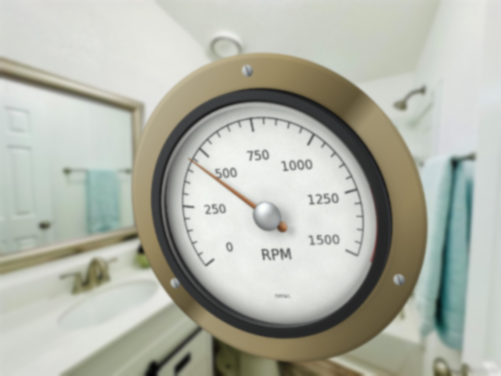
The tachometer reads **450** rpm
